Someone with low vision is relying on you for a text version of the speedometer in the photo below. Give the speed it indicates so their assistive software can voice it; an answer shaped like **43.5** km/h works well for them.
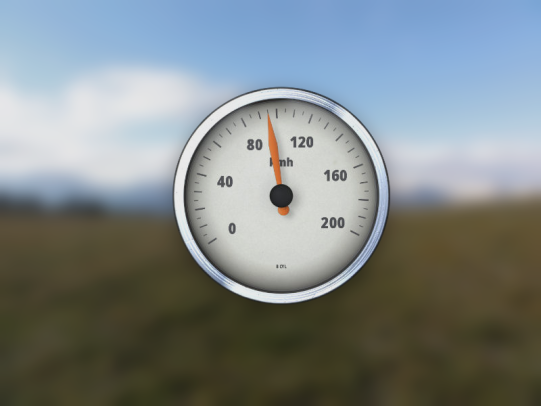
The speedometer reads **95** km/h
